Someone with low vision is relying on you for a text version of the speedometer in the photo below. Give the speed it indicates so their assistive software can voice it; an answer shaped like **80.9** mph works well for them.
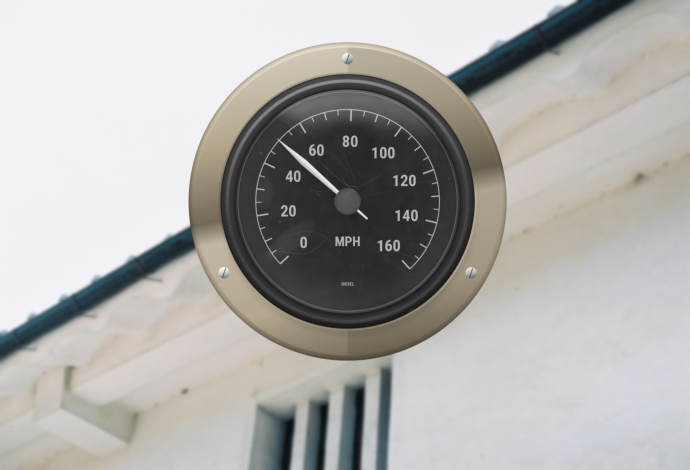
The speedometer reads **50** mph
